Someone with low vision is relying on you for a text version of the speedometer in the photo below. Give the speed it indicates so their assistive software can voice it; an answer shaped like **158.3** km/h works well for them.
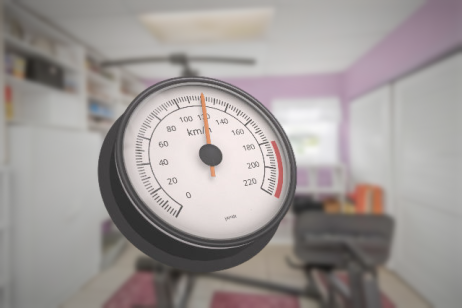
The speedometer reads **120** km/h
